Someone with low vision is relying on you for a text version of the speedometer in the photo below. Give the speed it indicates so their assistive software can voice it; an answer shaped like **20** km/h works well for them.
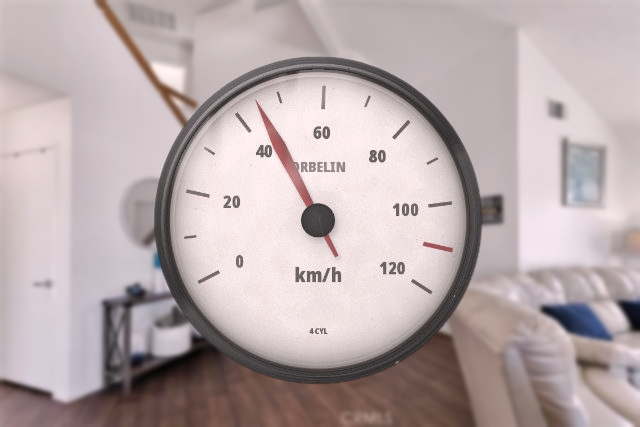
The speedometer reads **45** km/h
